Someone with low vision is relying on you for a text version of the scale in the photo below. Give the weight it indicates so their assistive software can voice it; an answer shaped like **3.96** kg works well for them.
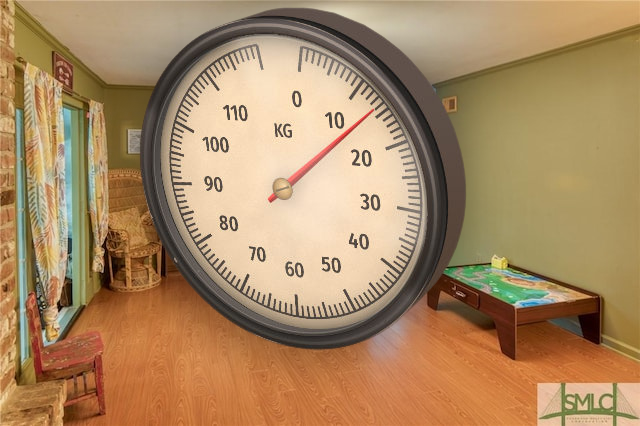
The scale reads **14** kg
